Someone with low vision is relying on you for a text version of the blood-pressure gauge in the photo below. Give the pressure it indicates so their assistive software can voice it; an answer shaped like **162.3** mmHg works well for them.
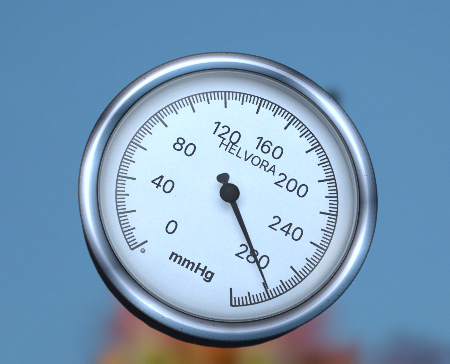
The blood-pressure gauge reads **280** mmHg
